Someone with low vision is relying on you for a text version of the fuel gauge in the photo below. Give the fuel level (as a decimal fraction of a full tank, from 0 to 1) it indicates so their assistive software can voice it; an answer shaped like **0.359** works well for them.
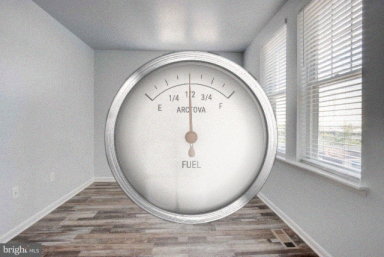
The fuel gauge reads **0.5**
